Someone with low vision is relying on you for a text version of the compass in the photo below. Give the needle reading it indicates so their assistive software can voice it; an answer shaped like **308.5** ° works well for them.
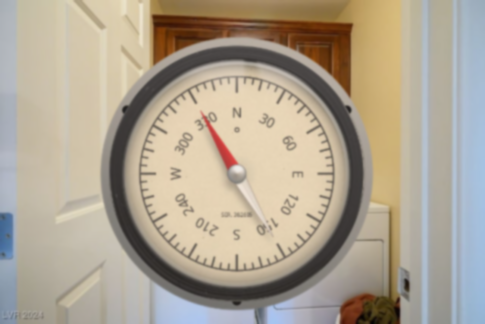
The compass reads **330** °
